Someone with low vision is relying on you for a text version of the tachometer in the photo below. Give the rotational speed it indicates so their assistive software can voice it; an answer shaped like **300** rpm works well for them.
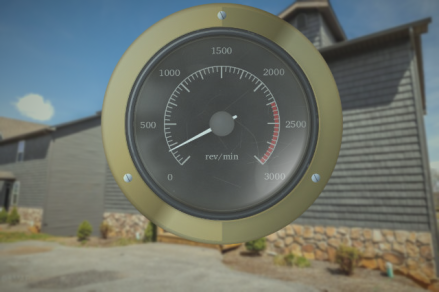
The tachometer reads **200** rpm
